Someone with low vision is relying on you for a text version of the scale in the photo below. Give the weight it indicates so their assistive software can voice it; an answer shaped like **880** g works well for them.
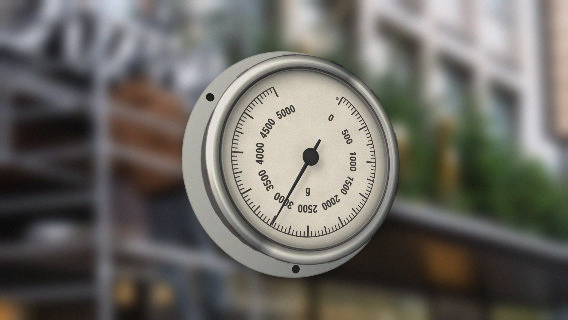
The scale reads **3000** g
